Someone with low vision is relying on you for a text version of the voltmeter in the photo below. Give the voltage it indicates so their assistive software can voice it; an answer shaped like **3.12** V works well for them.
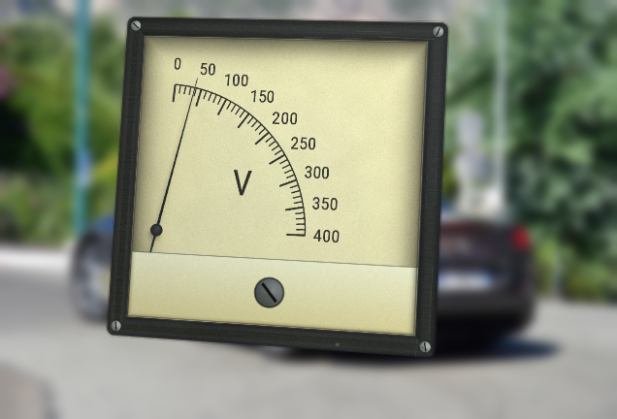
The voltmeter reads **40** V
